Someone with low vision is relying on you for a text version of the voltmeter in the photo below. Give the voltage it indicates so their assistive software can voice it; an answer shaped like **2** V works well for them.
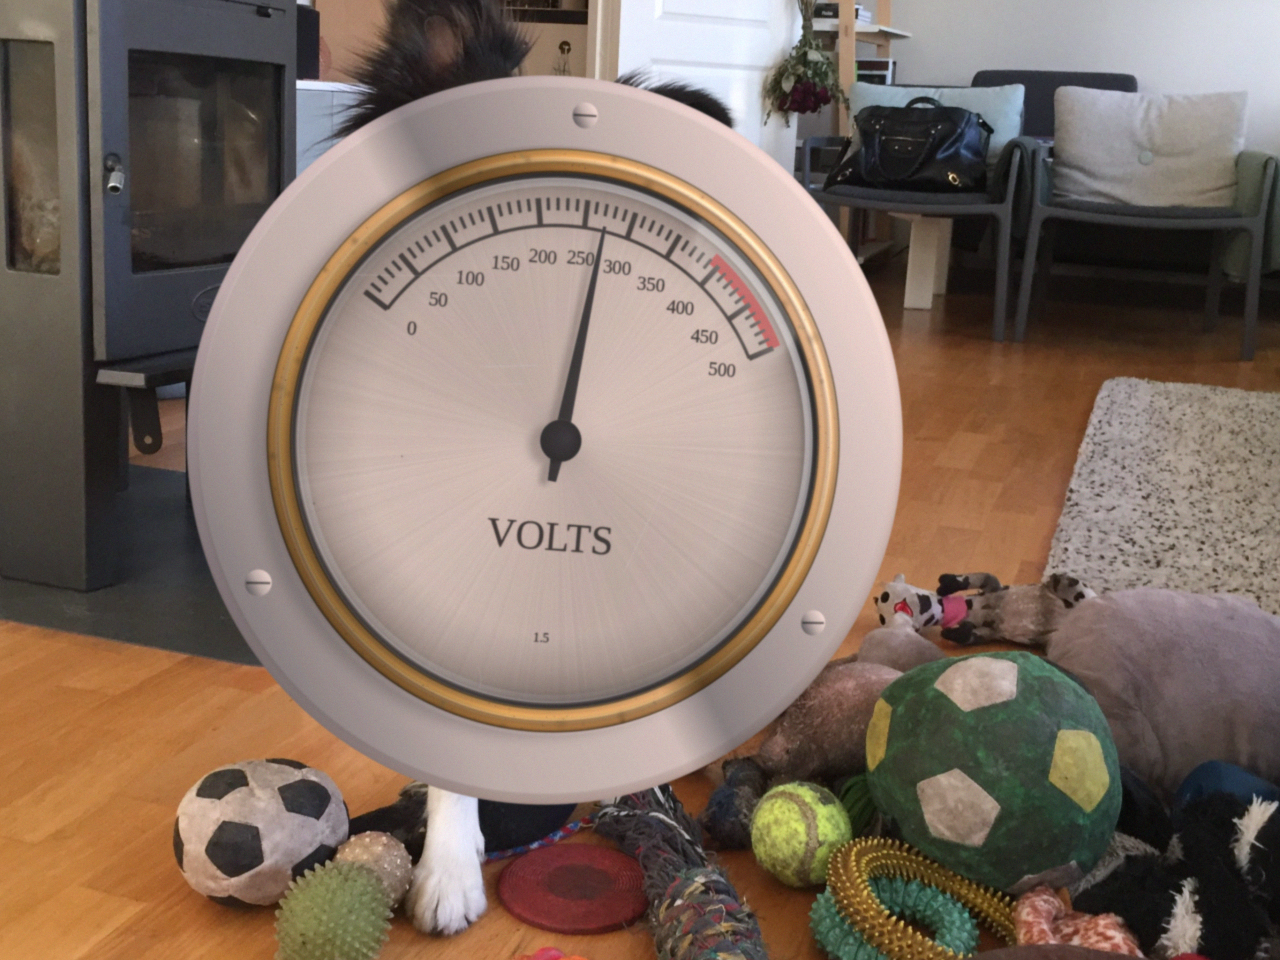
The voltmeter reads **270** V
